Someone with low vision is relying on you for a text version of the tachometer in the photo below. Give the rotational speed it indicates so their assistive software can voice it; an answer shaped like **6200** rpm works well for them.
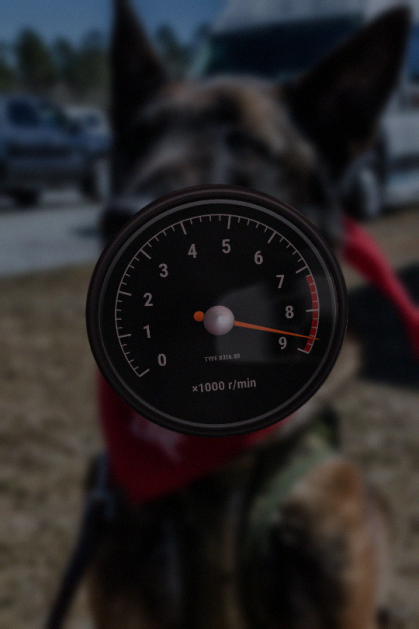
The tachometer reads **8600** rpm
